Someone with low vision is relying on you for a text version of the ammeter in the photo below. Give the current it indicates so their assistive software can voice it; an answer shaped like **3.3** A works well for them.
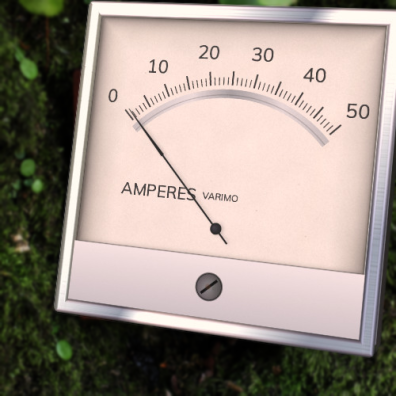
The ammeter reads **1** A
